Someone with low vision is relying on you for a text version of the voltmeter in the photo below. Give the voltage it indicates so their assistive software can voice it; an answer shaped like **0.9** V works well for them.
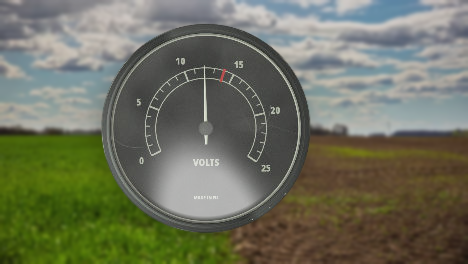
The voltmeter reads **12** V
